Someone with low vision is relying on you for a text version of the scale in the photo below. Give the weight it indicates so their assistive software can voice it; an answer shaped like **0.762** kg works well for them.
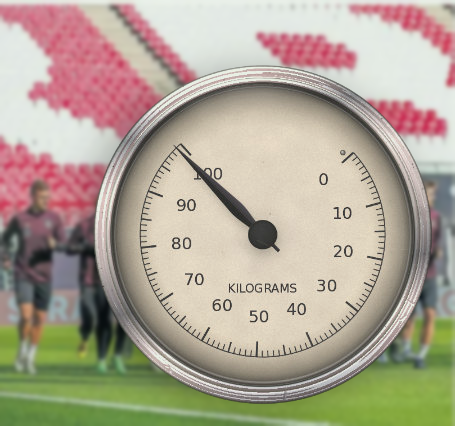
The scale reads **99** kg
